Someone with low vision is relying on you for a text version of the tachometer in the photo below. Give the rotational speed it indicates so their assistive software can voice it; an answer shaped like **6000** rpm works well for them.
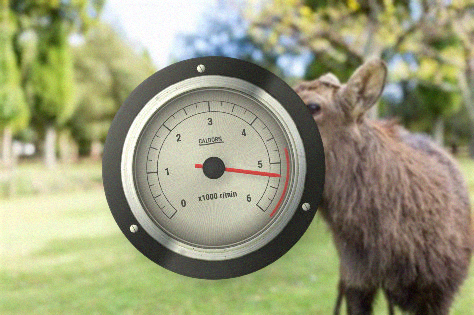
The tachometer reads **5250** rpm
